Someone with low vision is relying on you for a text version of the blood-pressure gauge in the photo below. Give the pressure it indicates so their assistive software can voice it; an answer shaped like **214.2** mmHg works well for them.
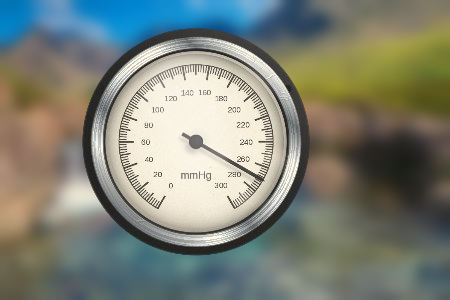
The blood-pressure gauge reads **270** mmHg
